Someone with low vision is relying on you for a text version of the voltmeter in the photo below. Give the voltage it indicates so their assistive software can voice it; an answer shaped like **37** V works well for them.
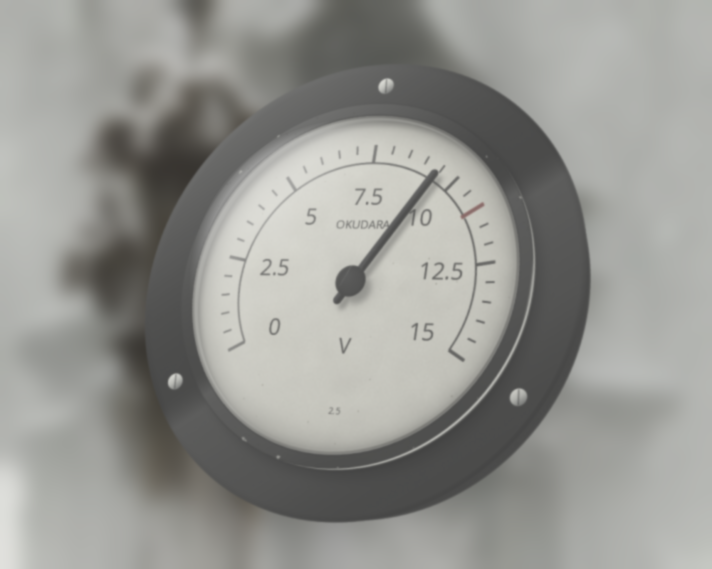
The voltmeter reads **9.5** V
